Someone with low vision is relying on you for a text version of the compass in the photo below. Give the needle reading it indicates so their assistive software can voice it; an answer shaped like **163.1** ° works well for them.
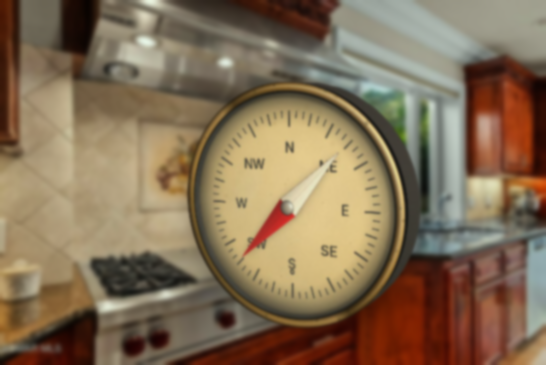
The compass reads **225** °
